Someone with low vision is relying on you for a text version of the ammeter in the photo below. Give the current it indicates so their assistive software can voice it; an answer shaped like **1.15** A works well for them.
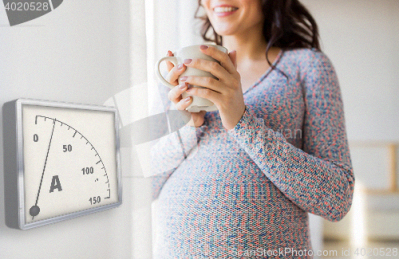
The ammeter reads **20** A
